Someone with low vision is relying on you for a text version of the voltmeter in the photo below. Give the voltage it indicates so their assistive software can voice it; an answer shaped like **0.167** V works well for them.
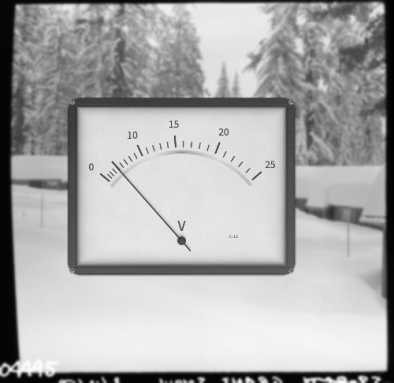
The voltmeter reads **5** V
